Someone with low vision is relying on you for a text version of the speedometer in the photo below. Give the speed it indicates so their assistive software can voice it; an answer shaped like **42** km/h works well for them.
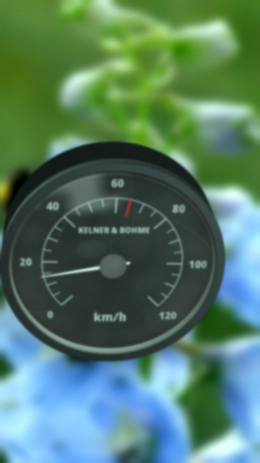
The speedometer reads **15** km/h
